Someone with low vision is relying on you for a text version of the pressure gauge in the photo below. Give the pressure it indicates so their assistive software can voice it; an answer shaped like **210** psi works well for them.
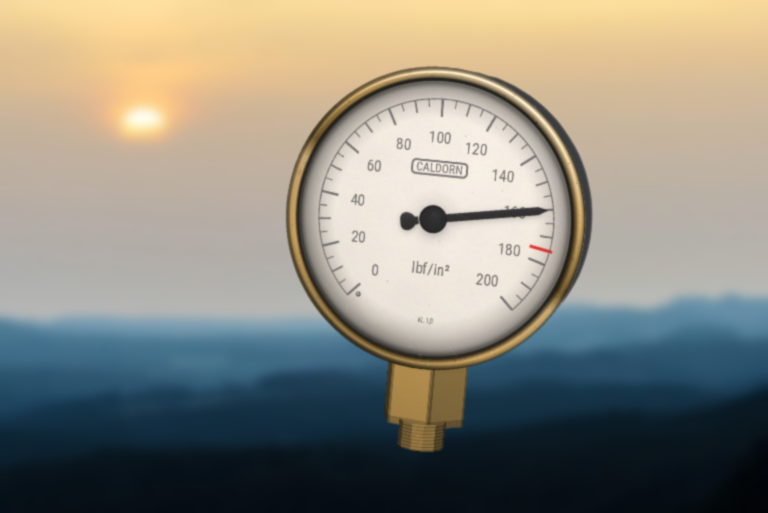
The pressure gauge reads **160** psi
